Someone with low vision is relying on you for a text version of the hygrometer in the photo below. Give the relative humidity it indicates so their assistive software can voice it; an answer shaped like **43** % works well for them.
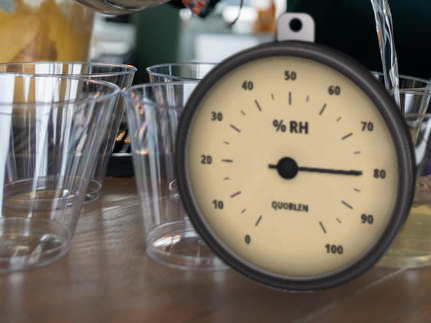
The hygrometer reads **80** %
